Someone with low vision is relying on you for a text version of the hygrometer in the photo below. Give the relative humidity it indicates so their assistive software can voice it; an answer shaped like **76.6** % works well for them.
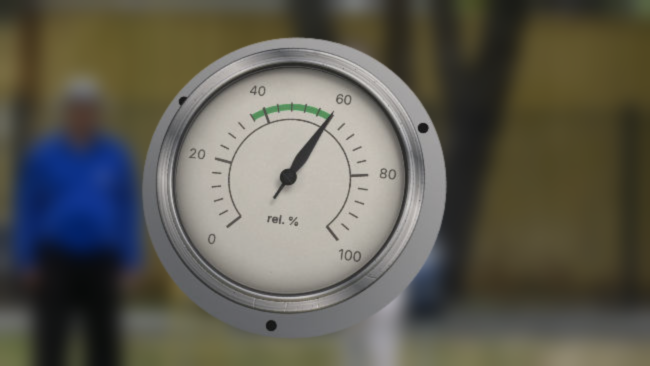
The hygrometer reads **60** %
